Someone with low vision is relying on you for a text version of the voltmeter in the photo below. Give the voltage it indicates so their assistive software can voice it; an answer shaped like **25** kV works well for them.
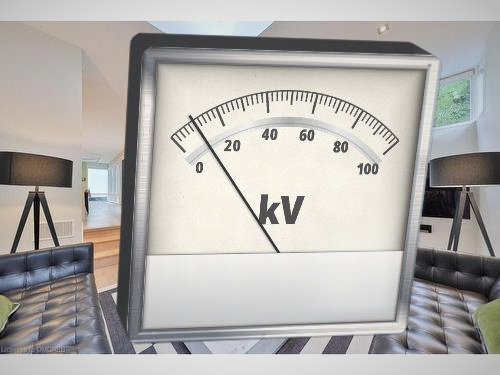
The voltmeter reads **10** kV
